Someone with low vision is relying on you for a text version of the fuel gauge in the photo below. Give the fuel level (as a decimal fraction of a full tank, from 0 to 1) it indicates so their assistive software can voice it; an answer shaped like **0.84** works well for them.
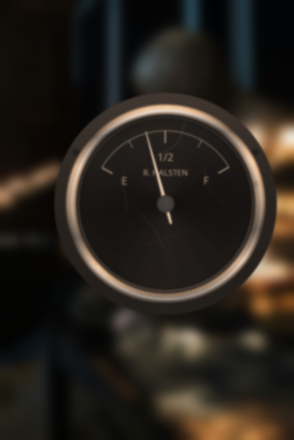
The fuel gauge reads **0.375**
